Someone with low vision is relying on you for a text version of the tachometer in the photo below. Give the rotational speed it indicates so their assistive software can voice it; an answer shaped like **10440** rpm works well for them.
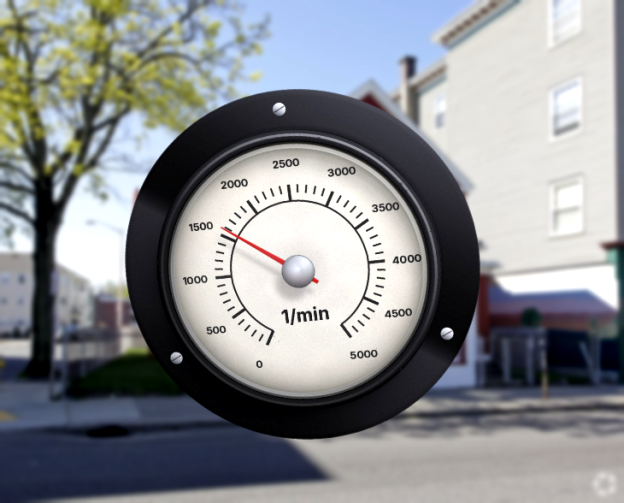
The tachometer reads **1600** rpm
